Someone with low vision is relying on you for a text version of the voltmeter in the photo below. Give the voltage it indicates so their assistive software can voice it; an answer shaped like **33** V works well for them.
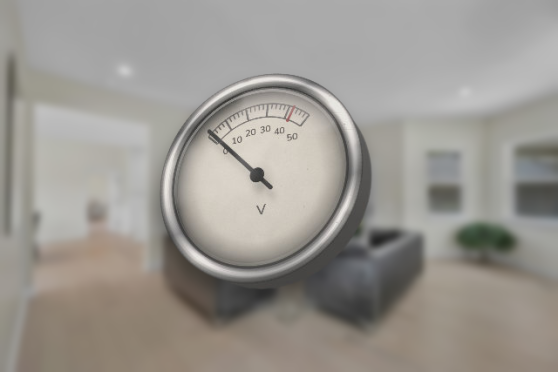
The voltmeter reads **2** V
